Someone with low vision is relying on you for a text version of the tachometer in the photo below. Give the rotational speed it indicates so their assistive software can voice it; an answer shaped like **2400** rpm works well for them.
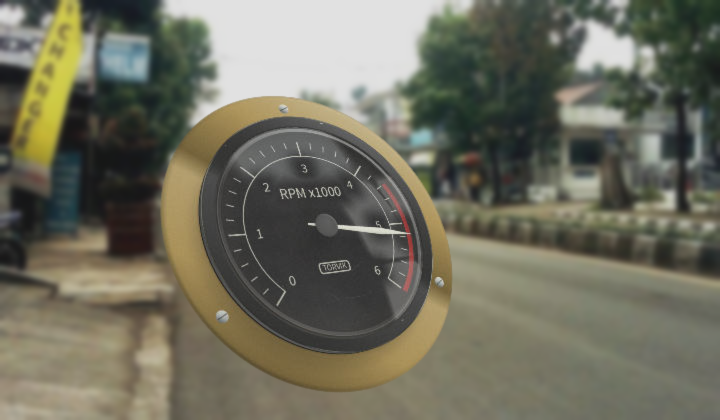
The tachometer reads **5200** rpm
